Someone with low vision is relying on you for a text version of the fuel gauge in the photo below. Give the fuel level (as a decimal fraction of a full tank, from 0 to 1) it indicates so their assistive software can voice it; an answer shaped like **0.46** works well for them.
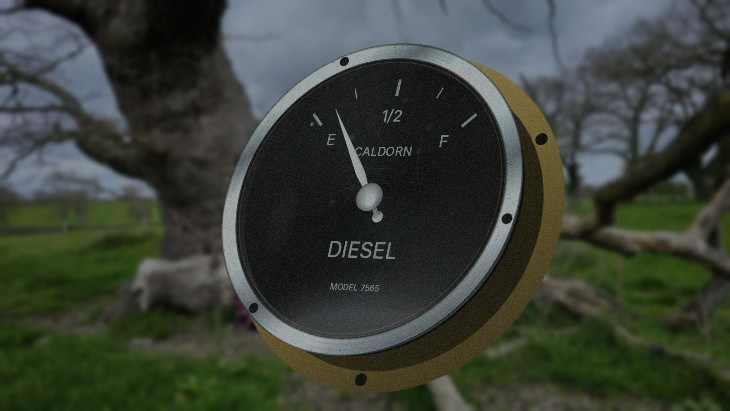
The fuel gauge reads **0.125**
